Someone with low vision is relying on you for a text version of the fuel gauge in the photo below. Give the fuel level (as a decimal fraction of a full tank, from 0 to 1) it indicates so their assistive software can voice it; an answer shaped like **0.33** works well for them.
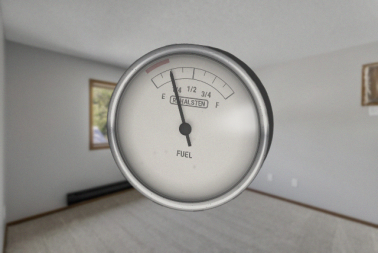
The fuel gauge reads **0.25**
